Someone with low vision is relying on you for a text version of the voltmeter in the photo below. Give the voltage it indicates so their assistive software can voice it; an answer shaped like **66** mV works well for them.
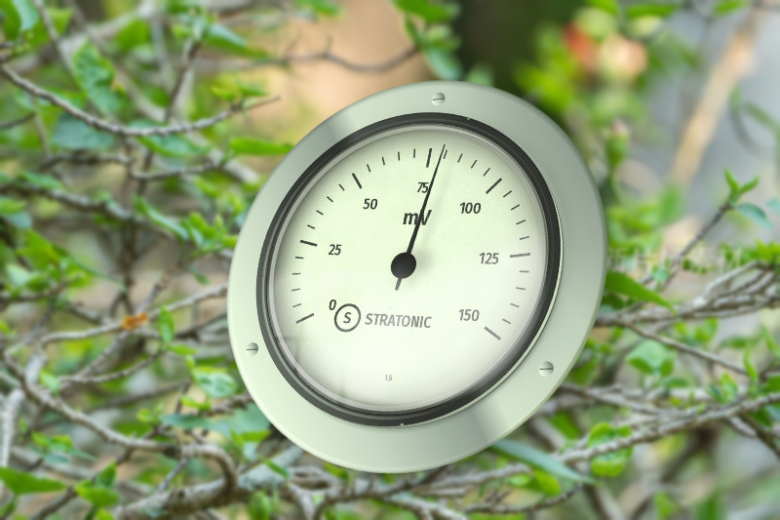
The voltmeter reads **80** mV
